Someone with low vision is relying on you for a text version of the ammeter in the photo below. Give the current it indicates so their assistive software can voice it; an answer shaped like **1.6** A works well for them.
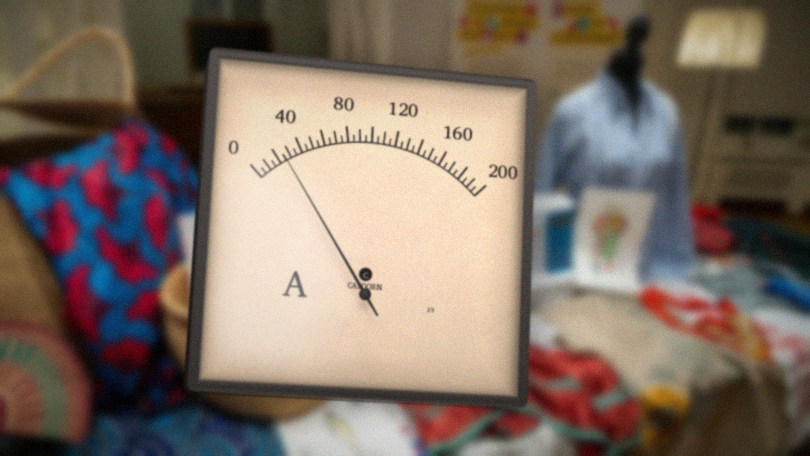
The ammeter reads **25** A
